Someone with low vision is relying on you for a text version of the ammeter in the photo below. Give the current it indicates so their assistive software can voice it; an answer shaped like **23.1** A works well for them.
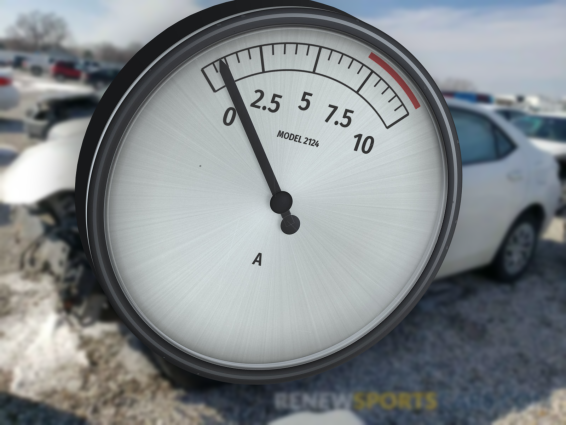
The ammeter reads **0.75** A
